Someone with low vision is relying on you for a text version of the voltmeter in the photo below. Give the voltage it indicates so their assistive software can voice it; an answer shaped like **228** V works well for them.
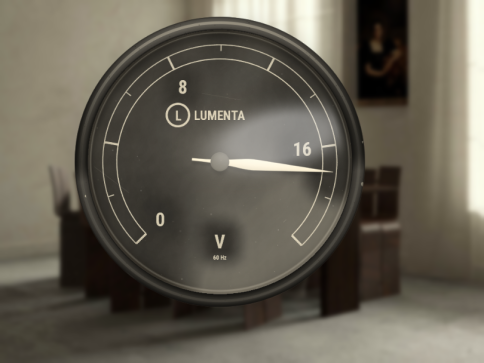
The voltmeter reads **17** V
